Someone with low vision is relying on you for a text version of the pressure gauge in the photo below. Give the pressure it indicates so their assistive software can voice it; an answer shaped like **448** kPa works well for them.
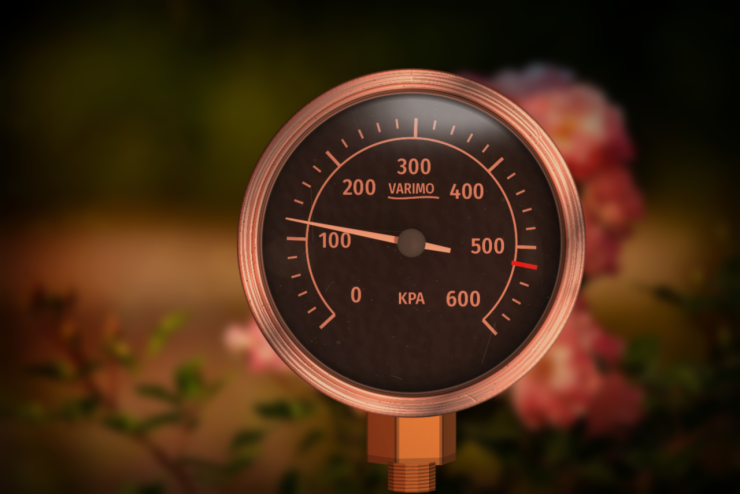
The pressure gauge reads **120** kPa
